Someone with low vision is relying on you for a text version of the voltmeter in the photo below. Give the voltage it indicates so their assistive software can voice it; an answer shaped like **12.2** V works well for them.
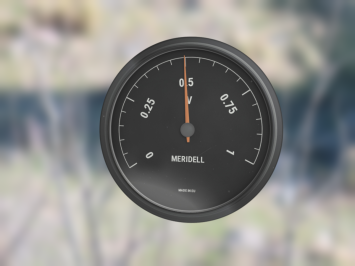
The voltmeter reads **0.5** V
